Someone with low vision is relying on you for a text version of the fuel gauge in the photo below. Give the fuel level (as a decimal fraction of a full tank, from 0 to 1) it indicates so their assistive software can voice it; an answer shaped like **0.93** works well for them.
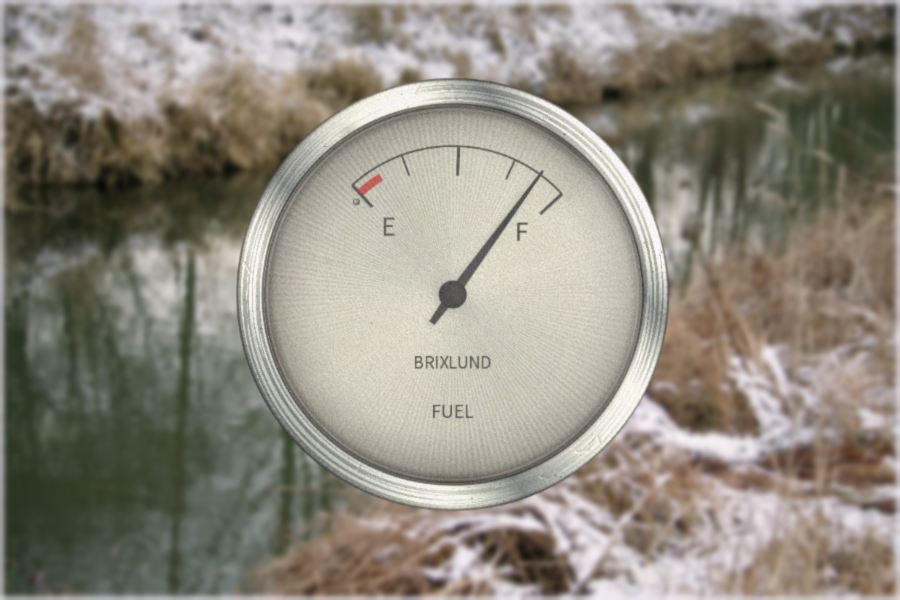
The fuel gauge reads **0.875**
